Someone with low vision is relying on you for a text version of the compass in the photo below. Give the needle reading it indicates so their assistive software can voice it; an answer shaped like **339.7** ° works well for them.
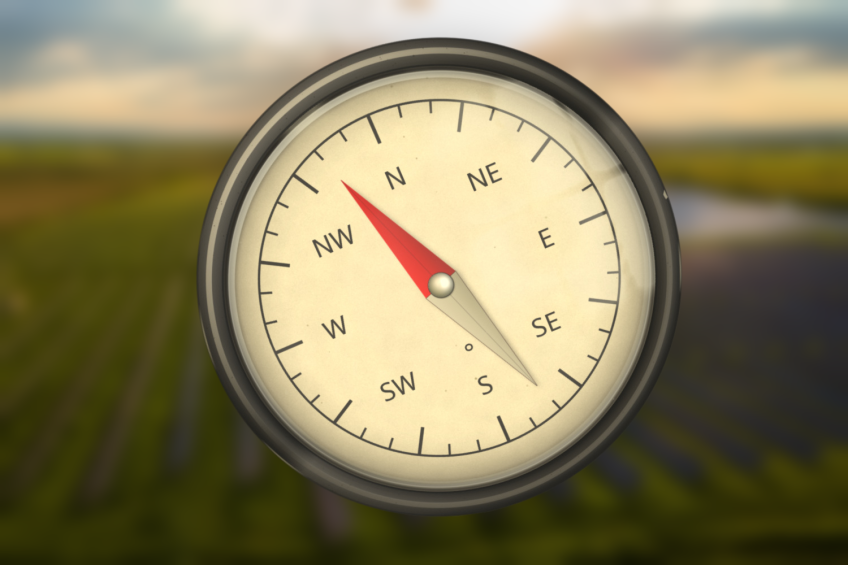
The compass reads **340** °
